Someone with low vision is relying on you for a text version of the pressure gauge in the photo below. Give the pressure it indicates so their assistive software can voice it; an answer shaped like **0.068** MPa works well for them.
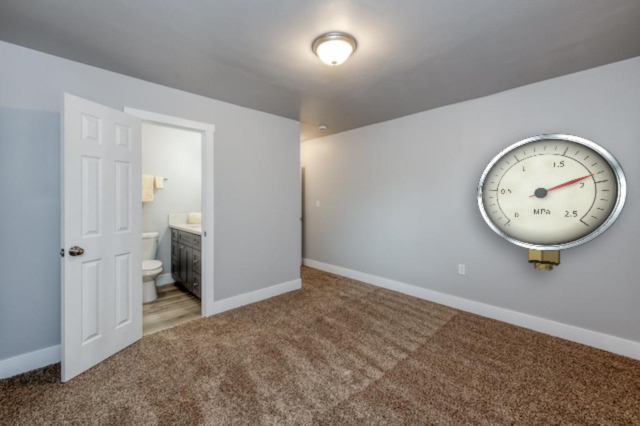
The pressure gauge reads **1.9** MPa
